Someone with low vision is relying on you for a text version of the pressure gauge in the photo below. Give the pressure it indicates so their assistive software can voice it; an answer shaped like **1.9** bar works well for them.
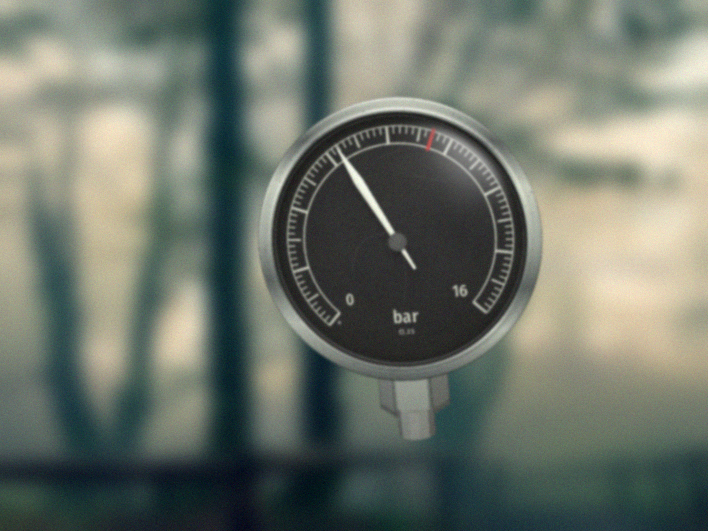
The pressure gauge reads **6.4** bar
